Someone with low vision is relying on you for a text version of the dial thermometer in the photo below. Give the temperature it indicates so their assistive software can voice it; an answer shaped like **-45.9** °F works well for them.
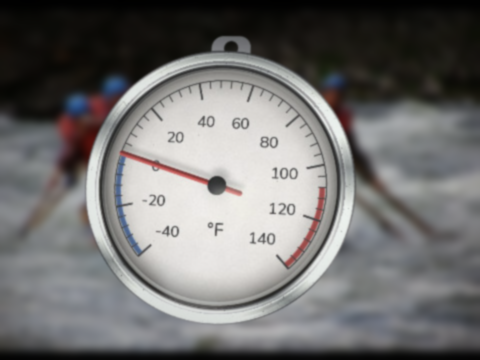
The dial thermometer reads **0** °F
